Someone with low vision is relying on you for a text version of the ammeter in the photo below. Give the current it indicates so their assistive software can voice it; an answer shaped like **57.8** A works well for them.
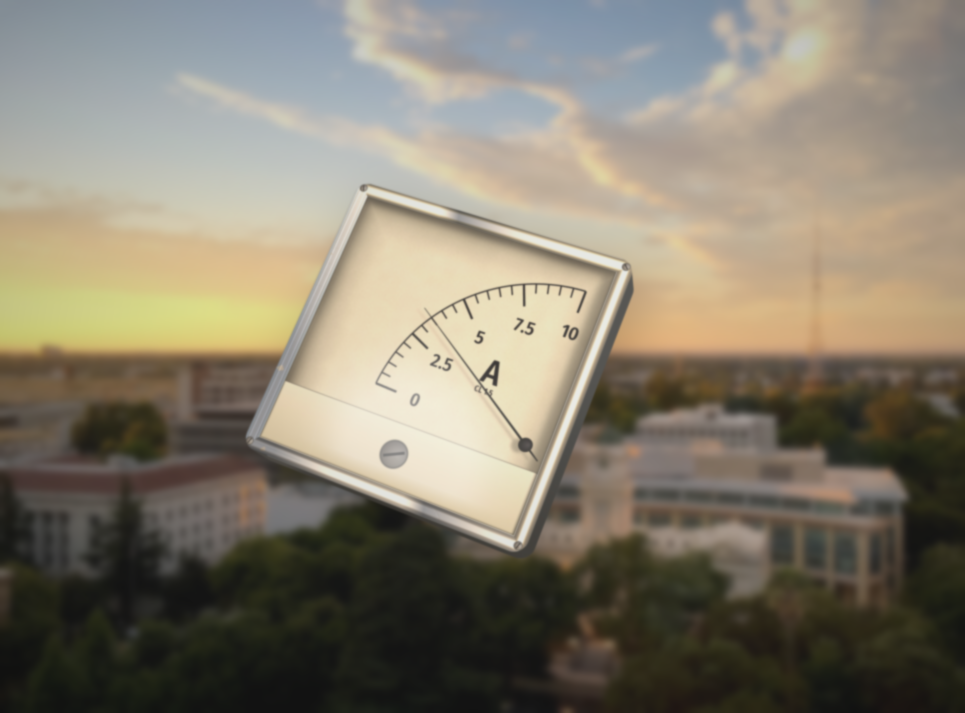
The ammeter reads **3.5** A
